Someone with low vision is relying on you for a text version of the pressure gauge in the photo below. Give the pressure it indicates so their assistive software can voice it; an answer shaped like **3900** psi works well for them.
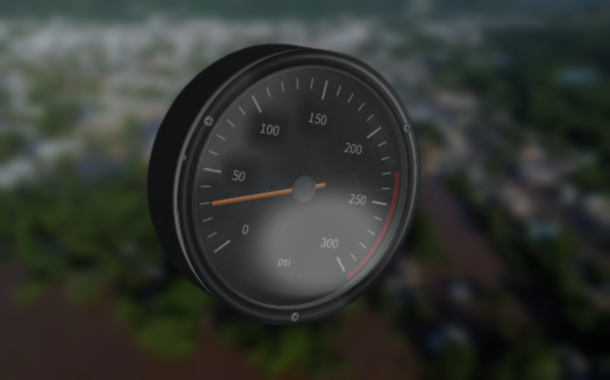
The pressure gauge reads **30** psi
